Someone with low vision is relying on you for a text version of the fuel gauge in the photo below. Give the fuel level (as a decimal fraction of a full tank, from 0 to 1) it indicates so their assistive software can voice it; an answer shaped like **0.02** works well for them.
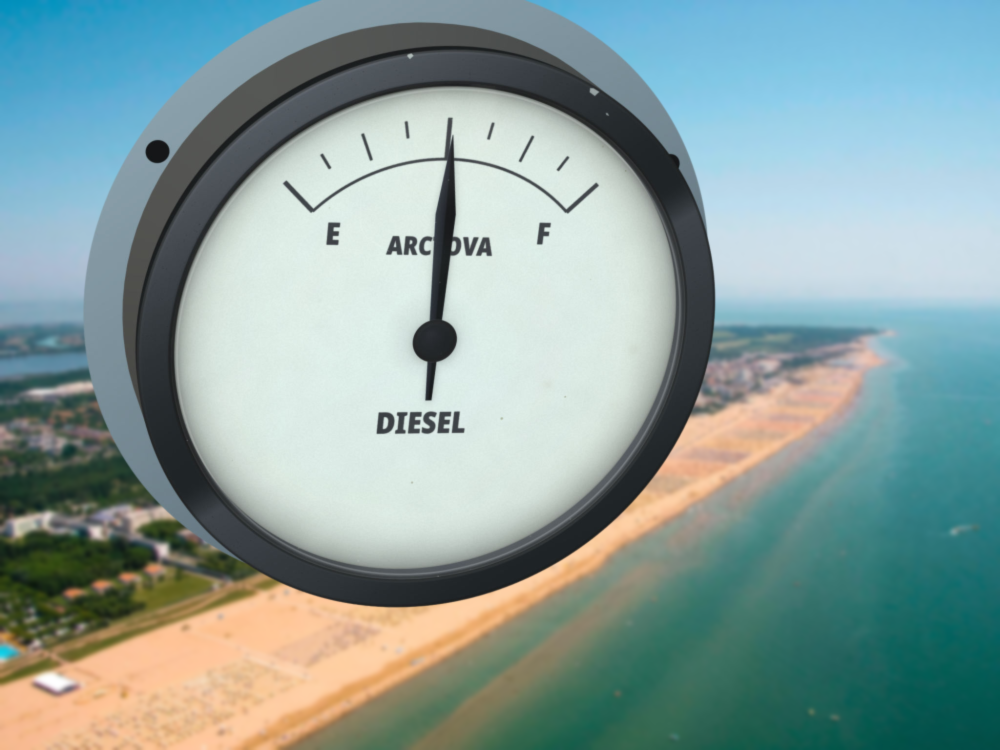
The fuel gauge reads **0.5**
